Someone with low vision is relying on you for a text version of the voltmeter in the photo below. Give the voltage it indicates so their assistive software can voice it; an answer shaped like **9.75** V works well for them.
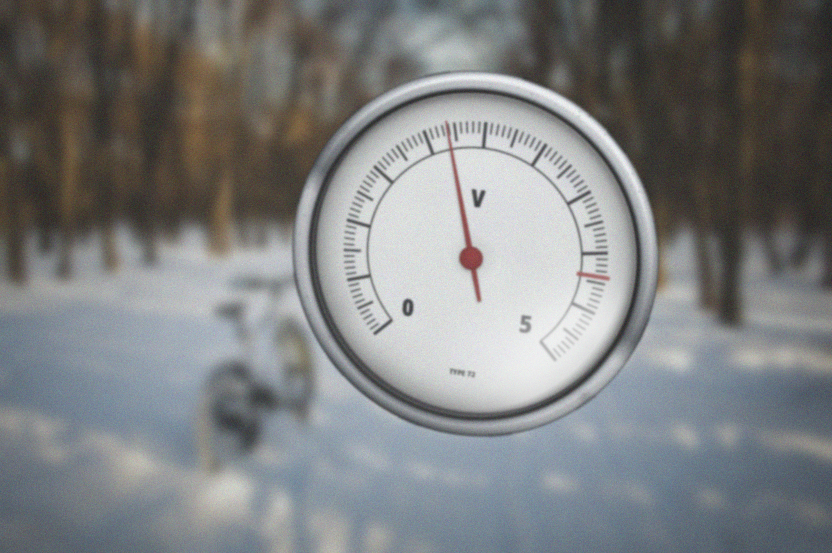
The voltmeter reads **2.2** V
